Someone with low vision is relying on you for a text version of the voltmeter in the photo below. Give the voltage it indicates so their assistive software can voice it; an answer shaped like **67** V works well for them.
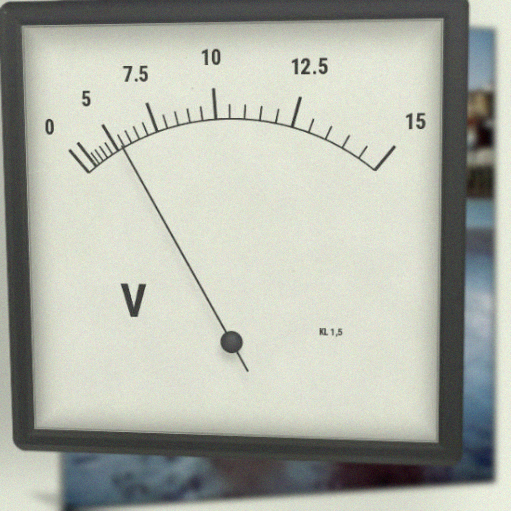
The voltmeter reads **5.5** V
